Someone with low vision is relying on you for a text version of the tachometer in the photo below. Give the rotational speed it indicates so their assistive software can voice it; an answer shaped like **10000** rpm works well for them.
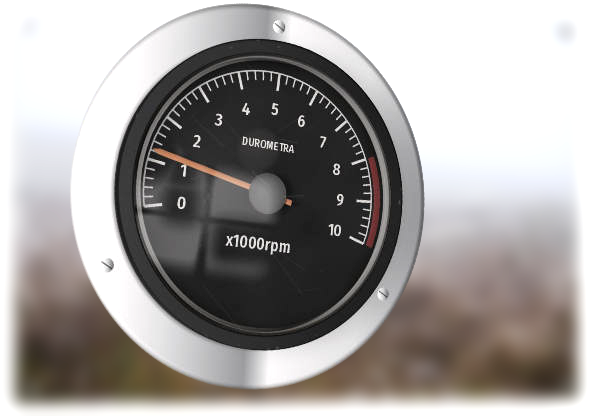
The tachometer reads **1200** rpm
